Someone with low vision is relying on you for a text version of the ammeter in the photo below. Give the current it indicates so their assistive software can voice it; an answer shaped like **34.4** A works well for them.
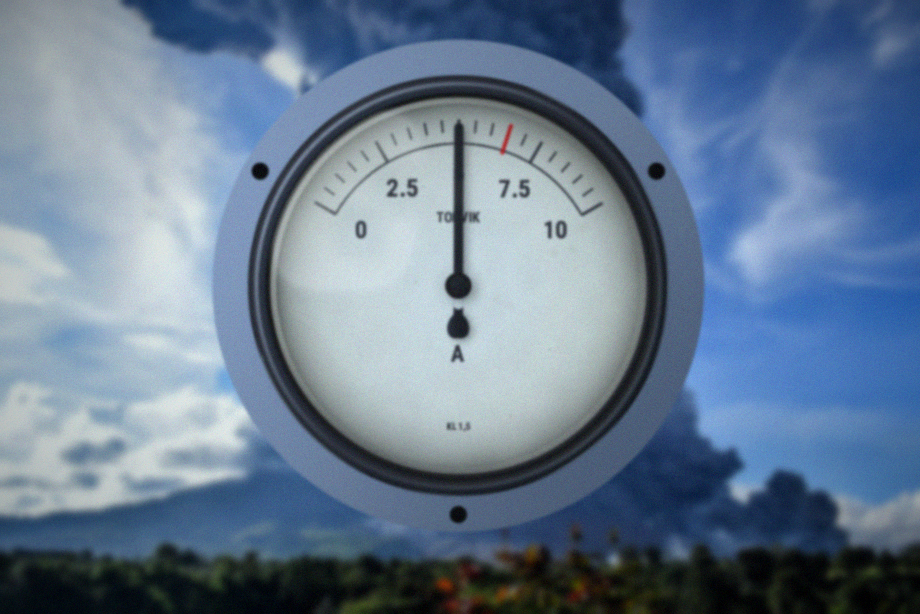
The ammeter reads **5** A
